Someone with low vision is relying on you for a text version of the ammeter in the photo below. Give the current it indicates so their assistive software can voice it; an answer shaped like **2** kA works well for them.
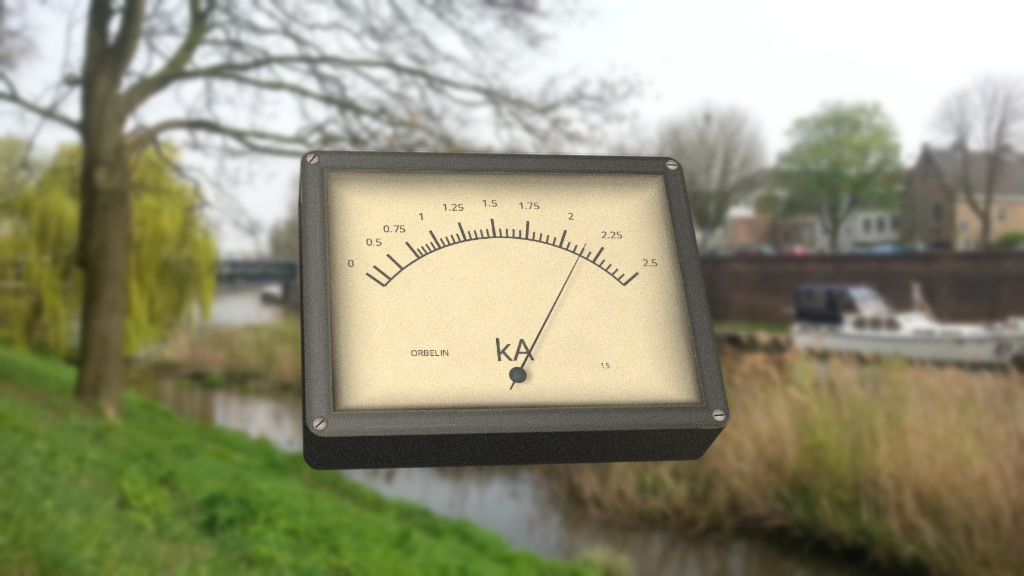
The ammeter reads **2.15** kA
